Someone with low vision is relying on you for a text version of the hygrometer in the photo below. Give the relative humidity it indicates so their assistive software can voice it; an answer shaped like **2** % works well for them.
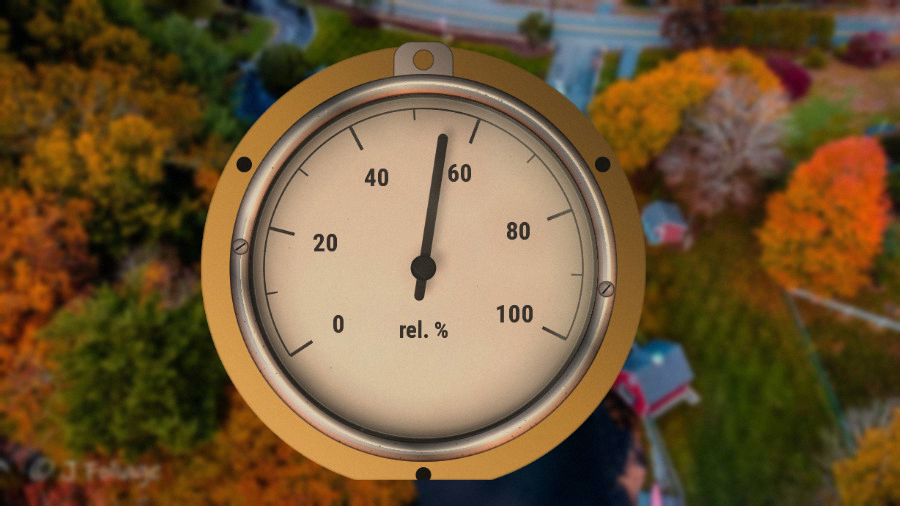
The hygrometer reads **55** %
